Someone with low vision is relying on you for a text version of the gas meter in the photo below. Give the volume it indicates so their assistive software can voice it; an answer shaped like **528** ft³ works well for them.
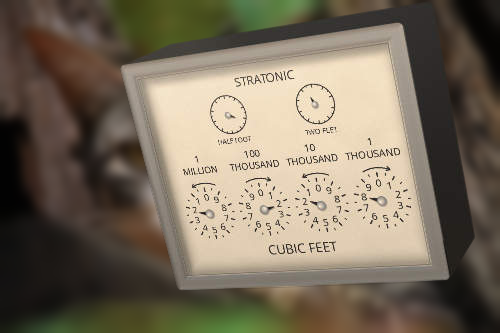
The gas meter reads **221800** ft³
